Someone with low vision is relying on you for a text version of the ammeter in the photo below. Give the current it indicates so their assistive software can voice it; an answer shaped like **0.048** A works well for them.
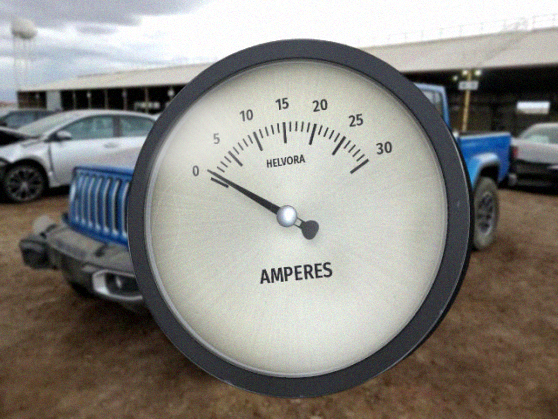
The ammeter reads **1** A
